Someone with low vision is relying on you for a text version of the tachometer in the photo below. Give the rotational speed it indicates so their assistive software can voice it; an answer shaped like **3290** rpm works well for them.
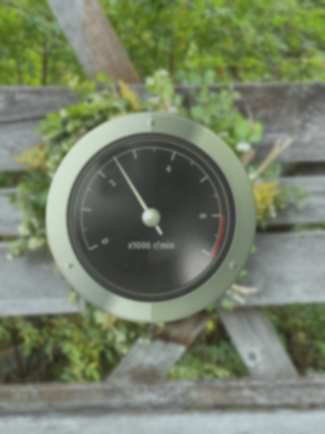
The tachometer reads **2500** rpm
